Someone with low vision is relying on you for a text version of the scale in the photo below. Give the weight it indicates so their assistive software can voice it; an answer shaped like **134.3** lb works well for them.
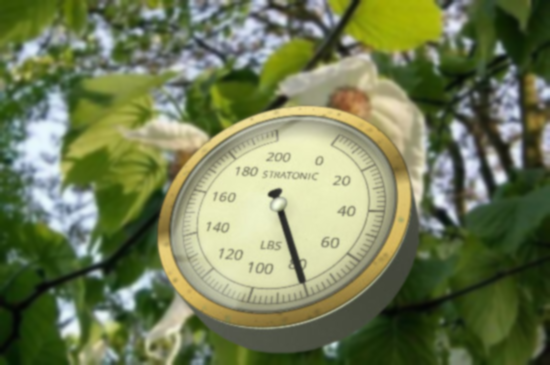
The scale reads **80** lb
